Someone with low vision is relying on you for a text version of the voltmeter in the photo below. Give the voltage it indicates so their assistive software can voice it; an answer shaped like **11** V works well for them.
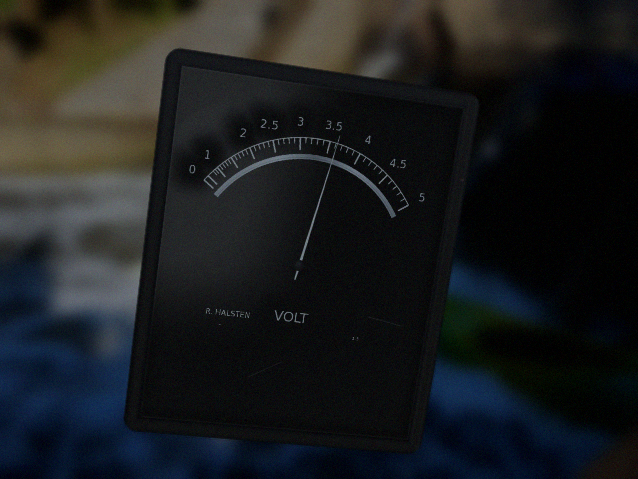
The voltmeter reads **3.6** V
